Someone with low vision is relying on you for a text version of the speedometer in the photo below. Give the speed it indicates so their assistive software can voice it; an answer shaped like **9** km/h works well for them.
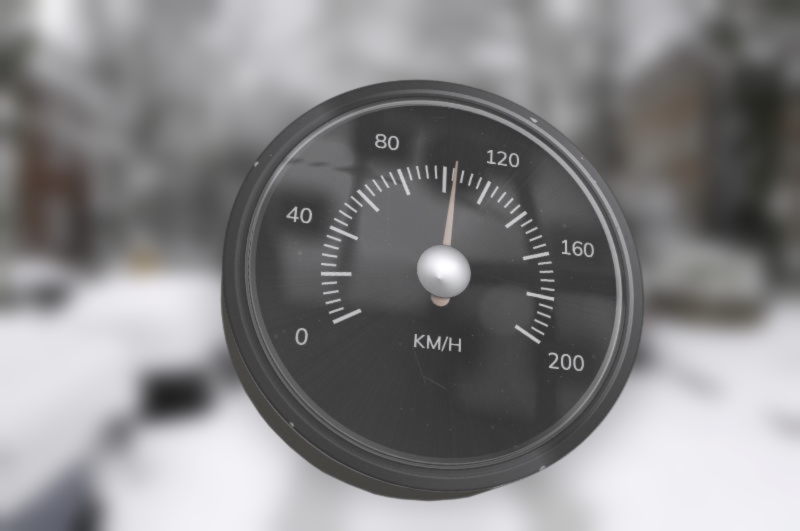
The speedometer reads **104** km/h
